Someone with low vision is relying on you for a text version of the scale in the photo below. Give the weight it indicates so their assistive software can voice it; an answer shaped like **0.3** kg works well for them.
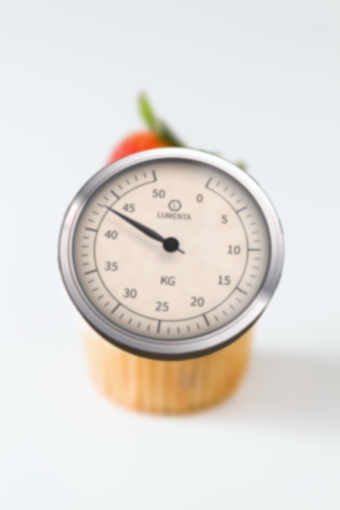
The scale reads **43** kg
